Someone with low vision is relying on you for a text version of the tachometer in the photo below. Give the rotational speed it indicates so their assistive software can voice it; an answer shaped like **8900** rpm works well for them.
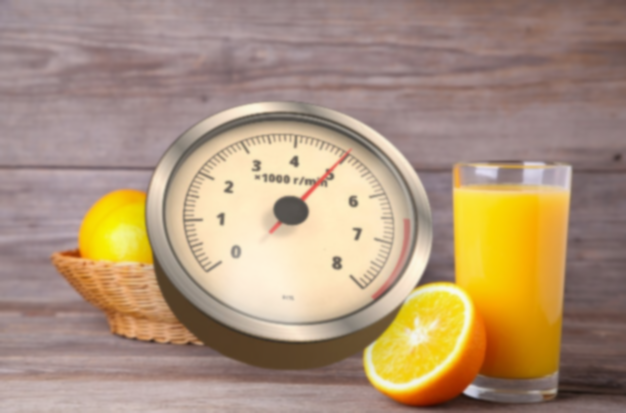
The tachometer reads **5000** rpm
